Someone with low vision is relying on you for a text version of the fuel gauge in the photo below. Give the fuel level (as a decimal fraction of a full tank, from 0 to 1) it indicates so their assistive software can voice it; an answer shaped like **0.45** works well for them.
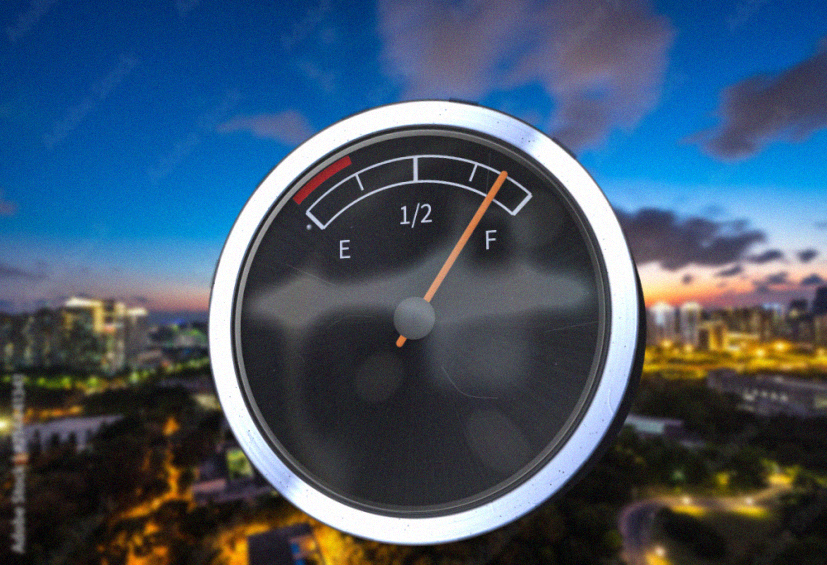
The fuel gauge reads **0.875**
